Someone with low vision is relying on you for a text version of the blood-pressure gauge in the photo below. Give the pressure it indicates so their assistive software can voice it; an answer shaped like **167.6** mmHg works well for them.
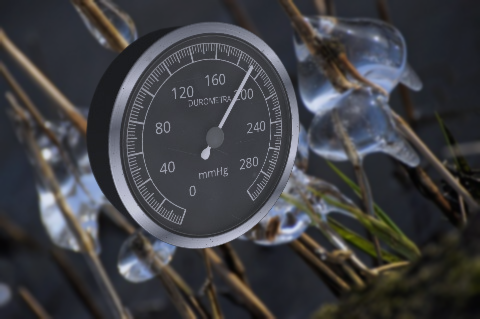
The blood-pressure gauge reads **190** mmHg
